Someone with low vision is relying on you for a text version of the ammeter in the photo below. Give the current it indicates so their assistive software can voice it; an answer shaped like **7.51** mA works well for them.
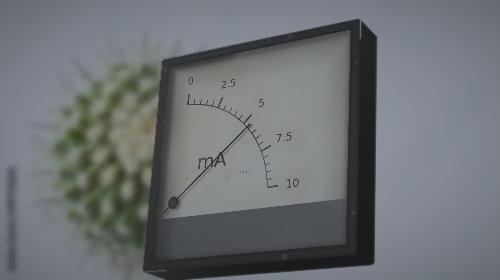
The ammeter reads **5.5** mA
